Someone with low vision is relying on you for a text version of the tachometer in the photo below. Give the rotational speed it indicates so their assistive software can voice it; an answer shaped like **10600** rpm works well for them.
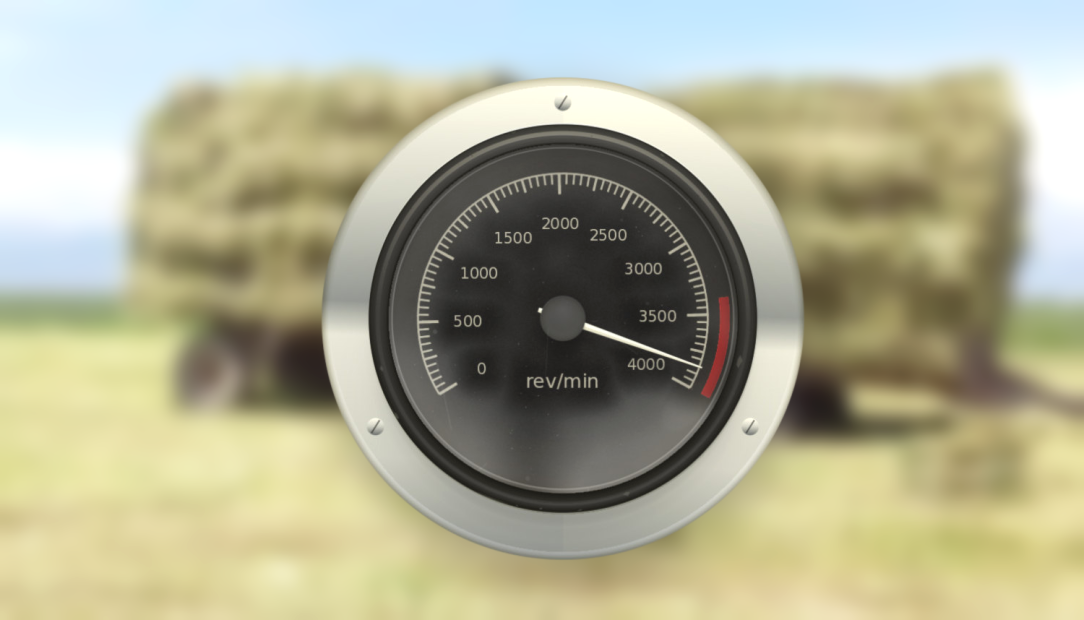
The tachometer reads **3850** rpm
